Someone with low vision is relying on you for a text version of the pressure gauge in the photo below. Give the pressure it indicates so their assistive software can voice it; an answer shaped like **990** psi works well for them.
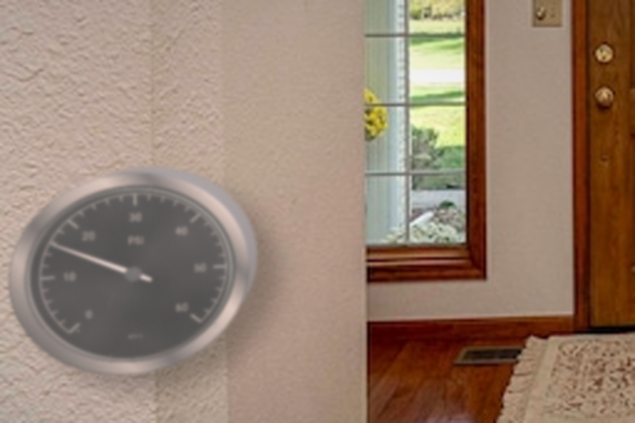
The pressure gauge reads **16** psi
